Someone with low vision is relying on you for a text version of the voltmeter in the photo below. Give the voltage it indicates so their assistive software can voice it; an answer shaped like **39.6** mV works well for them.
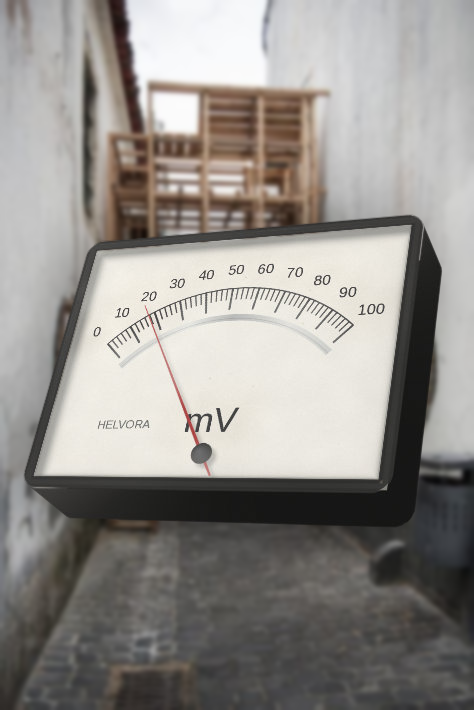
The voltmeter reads **18** mV
